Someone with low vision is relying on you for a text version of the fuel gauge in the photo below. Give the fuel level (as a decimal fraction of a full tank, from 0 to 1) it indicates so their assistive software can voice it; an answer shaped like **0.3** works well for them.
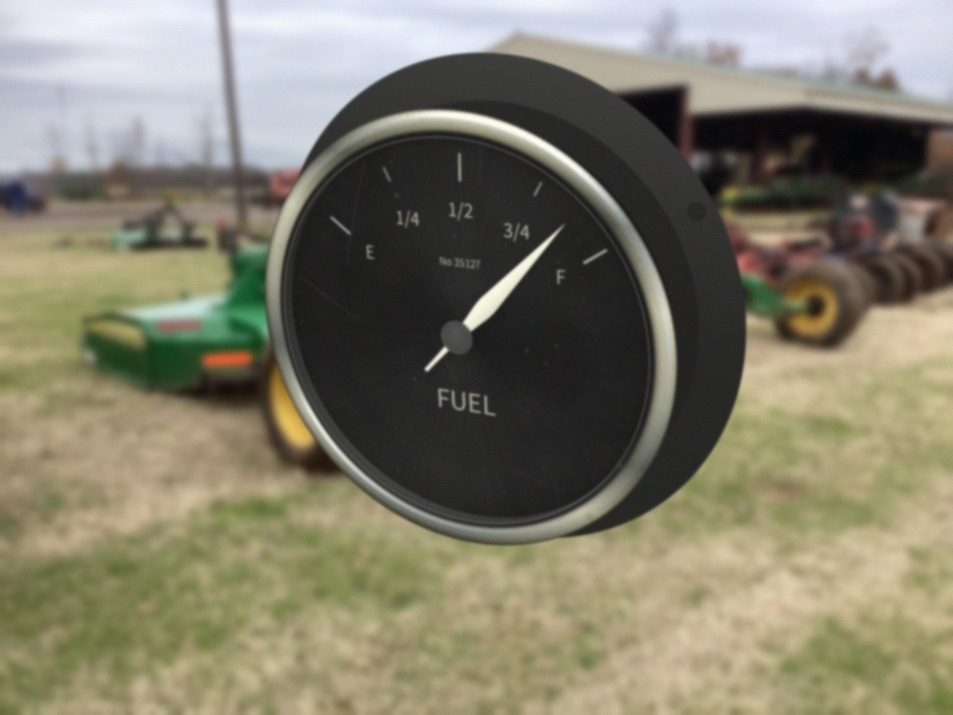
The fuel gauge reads **0.875**
